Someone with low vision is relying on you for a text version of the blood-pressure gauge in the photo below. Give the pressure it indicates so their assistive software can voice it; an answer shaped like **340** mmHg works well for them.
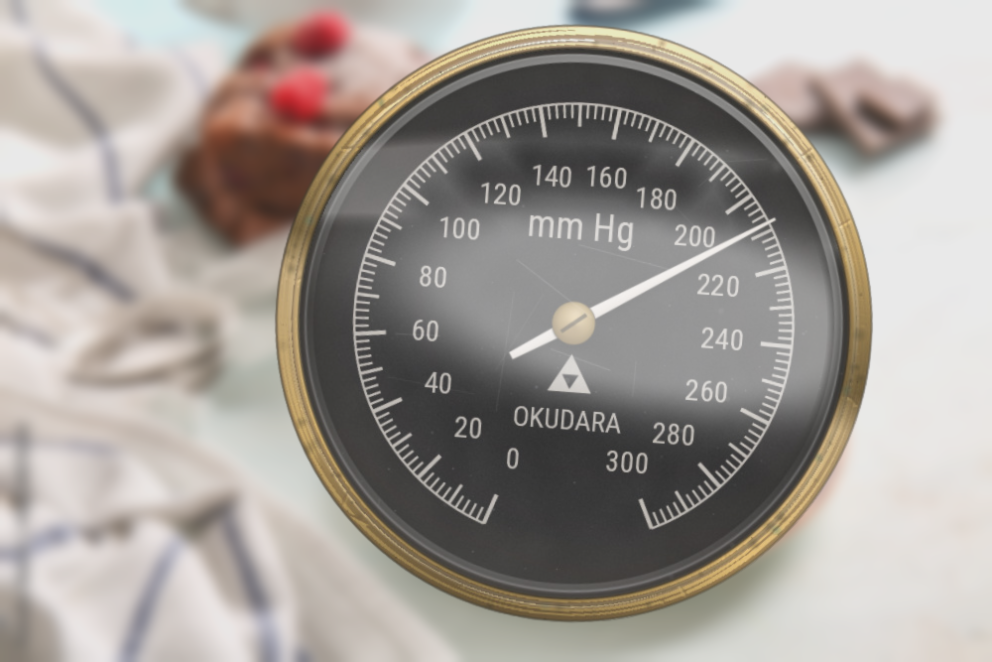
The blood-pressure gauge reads **208** mmHg
